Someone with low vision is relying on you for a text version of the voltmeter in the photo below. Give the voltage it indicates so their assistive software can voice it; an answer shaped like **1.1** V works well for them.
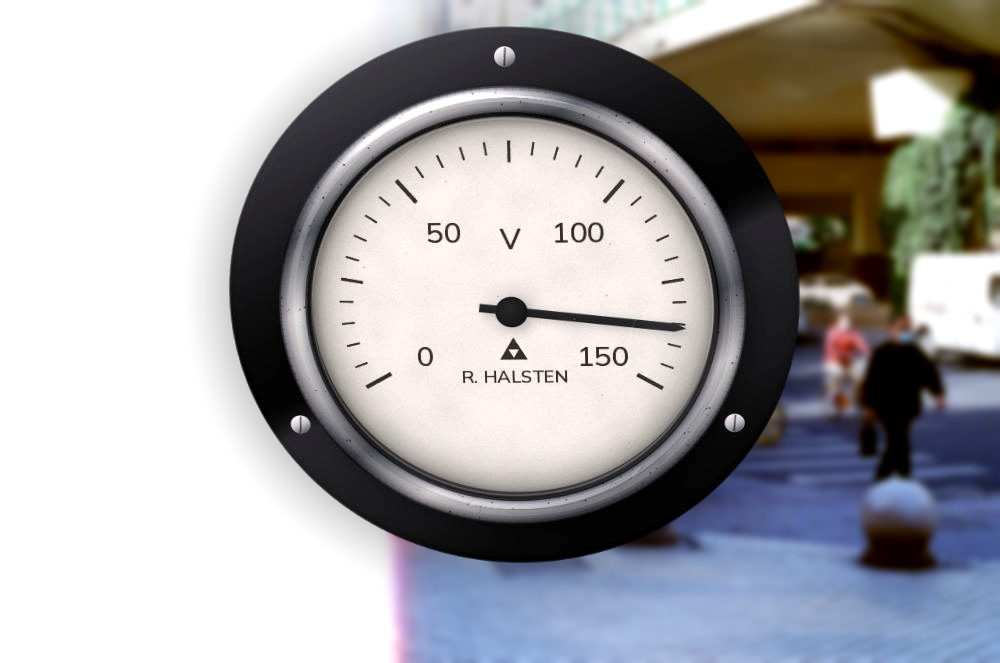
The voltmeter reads **135** V
